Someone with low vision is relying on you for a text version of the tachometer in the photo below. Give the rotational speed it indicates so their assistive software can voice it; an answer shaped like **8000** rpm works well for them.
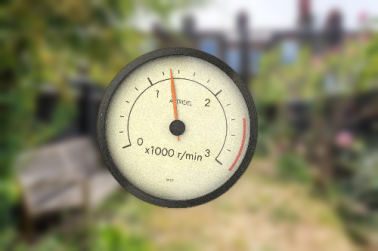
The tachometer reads **1300** rpm
